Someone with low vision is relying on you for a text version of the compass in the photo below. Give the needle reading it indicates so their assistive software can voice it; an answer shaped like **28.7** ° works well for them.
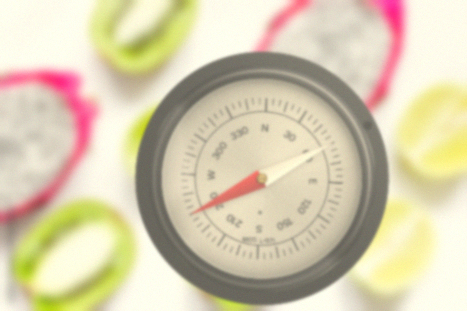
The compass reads **240** °
